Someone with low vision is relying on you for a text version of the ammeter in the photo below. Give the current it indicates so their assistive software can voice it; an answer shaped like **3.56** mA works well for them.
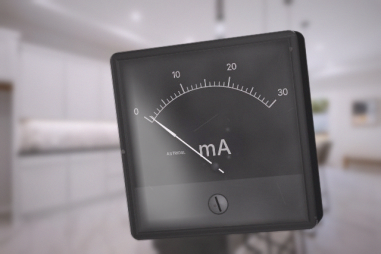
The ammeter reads **1** mA
